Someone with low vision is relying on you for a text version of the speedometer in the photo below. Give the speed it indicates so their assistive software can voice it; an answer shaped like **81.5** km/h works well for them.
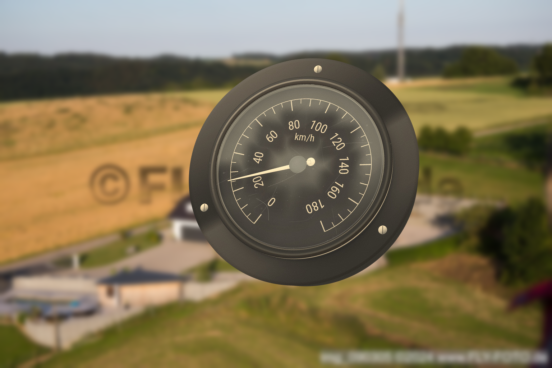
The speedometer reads **25** km/h
